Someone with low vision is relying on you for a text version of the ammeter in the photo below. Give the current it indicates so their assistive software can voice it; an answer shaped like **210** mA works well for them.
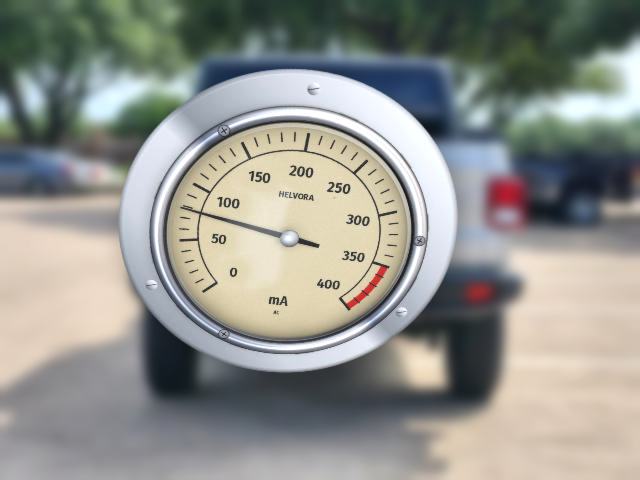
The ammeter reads **80** mA
